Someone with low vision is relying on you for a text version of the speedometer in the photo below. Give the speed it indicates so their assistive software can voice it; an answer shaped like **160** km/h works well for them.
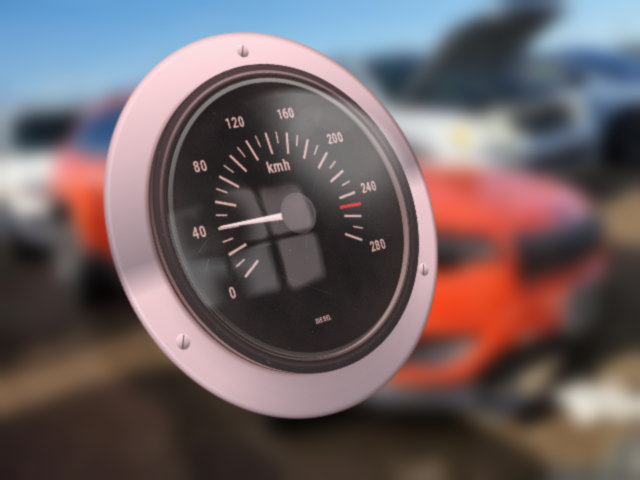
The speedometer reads **40** km/h
